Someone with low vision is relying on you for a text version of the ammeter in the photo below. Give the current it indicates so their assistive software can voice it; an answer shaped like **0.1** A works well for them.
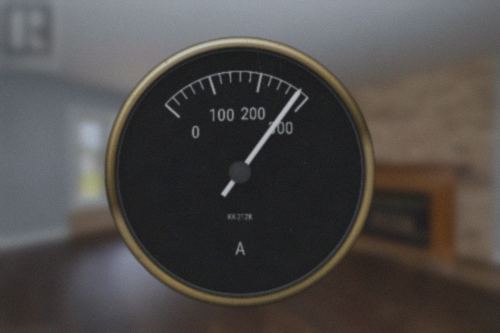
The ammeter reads **280** A
